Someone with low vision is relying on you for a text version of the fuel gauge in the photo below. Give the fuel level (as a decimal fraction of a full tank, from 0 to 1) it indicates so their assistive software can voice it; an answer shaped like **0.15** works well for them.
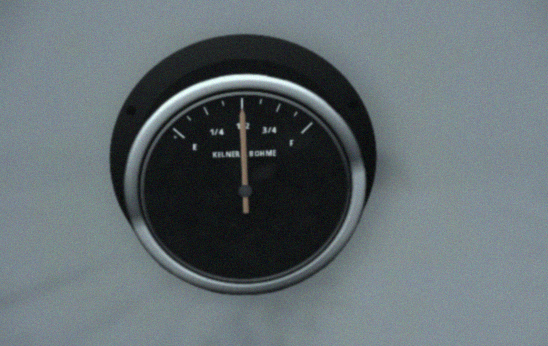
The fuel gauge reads **0.5**
